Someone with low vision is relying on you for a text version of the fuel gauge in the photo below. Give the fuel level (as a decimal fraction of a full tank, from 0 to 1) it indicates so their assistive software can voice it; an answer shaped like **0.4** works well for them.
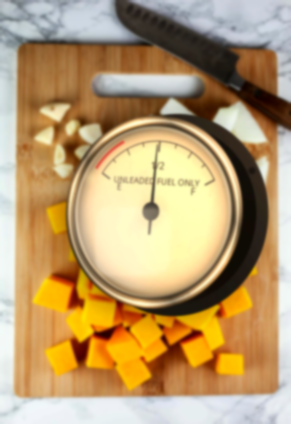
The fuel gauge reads **0.5**
